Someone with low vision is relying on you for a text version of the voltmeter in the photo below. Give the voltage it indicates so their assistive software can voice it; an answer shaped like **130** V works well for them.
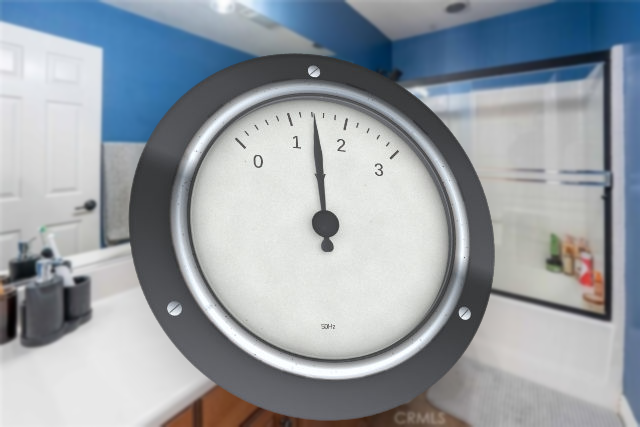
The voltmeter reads **1.4** V
